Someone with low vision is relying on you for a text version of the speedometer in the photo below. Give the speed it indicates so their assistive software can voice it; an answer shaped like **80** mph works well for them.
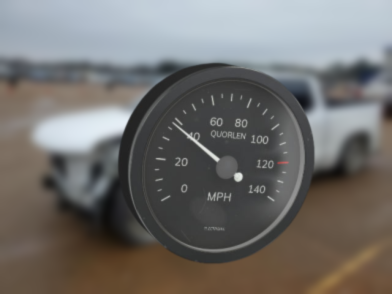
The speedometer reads **37.5** mph
